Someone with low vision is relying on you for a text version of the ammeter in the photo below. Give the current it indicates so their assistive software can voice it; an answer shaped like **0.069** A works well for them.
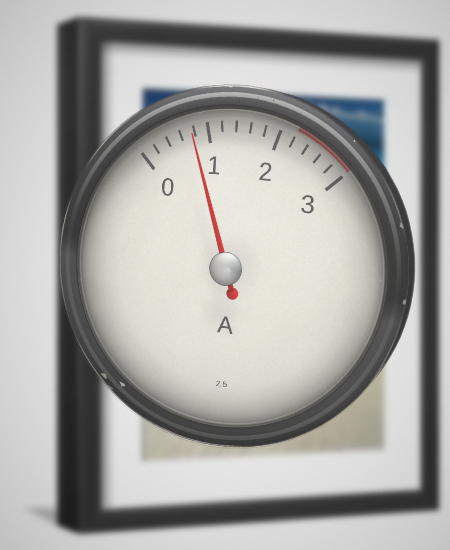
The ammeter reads **0.8** A
